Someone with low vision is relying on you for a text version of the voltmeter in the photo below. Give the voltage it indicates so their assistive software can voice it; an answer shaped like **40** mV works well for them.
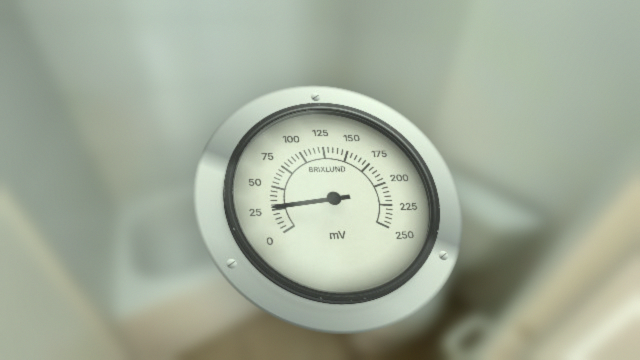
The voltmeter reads **25** mV
